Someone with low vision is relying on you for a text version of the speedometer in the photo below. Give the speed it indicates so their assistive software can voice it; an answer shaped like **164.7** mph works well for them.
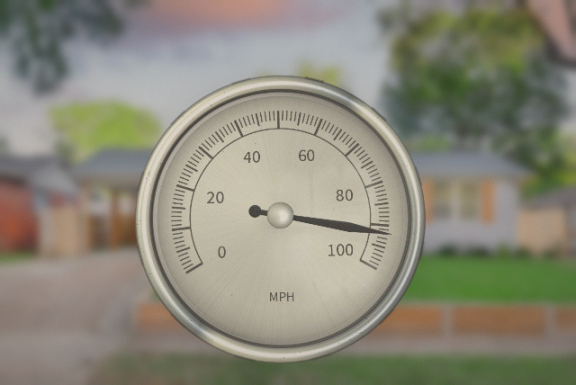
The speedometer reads **92** mph
